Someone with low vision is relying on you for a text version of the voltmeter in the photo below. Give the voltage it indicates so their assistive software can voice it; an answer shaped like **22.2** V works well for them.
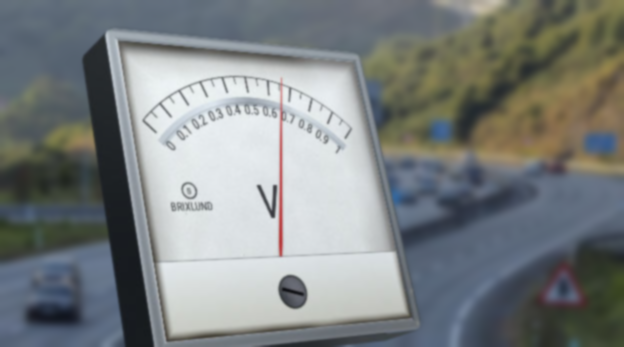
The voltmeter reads **0.65** V
